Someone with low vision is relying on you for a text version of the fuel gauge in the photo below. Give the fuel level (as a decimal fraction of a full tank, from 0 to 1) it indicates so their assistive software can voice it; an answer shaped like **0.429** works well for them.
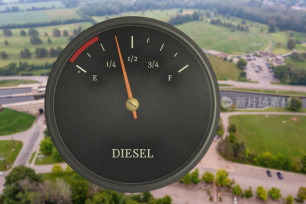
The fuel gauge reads **0.375**
